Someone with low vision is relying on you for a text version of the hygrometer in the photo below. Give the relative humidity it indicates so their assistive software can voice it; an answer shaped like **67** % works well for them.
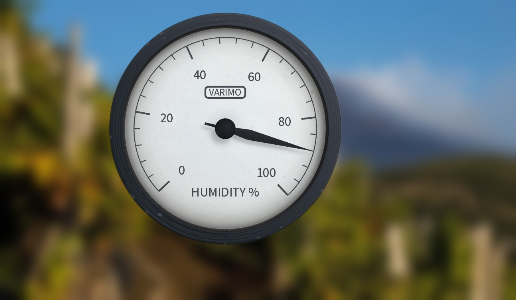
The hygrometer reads **88** %
